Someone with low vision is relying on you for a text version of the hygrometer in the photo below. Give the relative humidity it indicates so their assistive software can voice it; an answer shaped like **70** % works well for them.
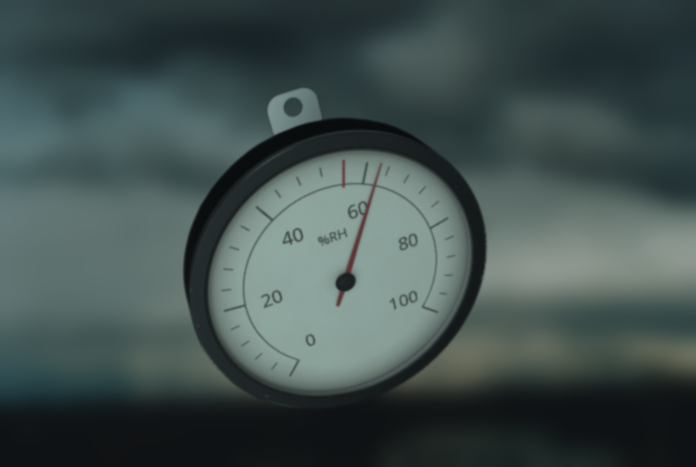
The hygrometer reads **62** %
